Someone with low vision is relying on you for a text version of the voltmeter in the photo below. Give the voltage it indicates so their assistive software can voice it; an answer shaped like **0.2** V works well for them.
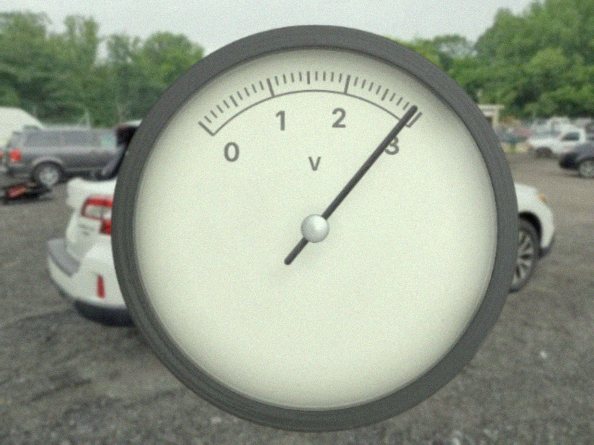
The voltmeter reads **2.9** V
